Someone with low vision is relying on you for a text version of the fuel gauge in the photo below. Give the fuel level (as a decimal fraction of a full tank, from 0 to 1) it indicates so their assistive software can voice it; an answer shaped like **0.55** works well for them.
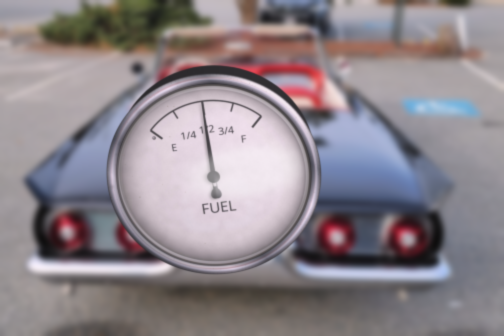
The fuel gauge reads **0.5**
